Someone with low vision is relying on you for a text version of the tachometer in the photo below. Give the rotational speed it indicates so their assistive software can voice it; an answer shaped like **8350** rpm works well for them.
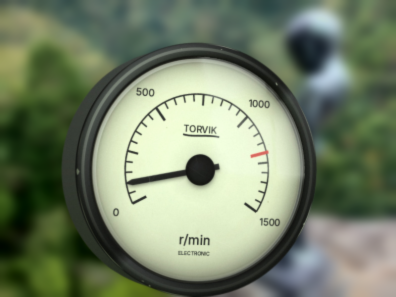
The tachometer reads **100** rpm
